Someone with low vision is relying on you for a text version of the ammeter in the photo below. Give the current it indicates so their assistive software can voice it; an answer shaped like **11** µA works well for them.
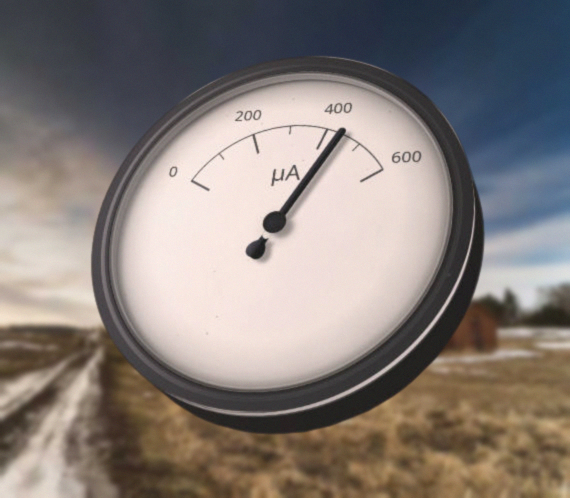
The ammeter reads **450** µA
